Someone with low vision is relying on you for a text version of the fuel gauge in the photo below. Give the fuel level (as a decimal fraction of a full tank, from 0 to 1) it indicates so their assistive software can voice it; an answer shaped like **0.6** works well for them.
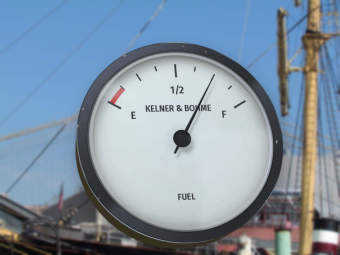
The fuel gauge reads **0.75**
